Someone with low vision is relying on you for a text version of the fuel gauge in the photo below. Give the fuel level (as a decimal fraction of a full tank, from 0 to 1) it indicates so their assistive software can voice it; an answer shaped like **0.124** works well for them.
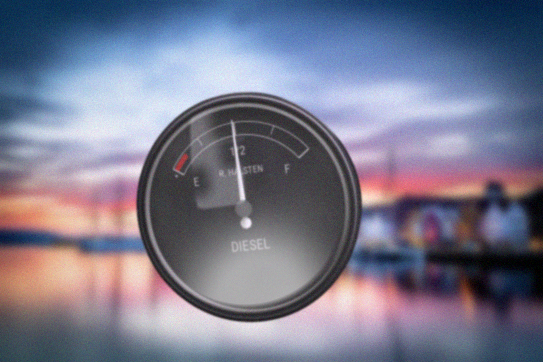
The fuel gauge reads **0.5**
